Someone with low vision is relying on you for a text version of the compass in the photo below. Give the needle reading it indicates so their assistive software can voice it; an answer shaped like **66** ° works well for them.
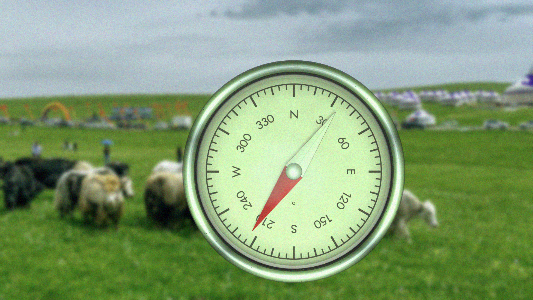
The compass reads **215** °
